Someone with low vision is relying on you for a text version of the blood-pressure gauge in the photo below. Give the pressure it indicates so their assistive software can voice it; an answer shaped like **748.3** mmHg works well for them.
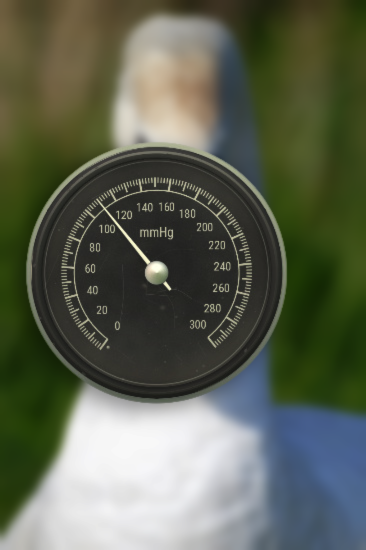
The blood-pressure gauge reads **110** mmHg
